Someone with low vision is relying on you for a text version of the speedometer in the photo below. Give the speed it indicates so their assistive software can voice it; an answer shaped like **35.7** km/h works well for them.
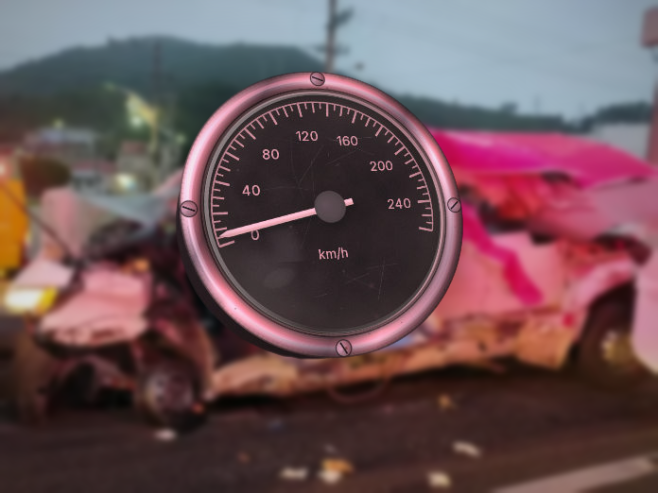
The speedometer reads **5** km/h
